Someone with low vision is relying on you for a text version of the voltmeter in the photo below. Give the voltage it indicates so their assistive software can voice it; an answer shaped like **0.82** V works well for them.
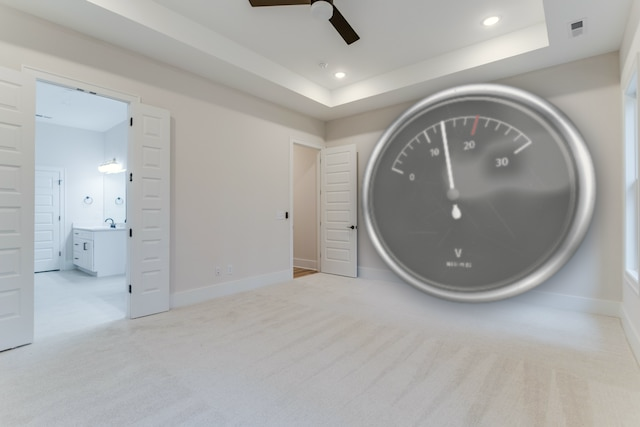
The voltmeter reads **14** V
